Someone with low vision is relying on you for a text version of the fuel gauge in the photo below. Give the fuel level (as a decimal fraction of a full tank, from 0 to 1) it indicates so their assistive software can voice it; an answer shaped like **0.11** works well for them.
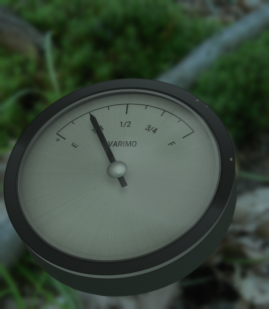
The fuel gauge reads **0.25**
